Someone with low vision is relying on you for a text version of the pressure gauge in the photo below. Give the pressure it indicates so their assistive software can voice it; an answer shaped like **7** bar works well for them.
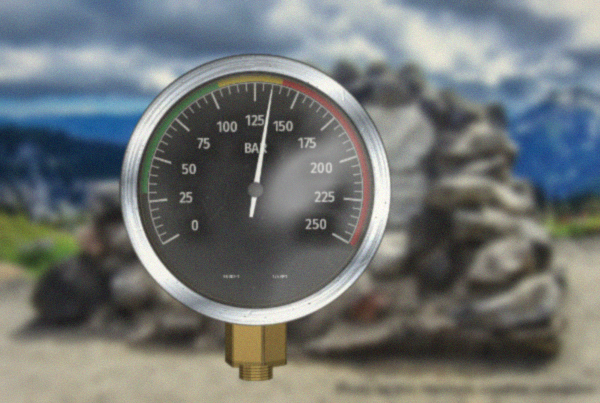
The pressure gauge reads **135** bar
